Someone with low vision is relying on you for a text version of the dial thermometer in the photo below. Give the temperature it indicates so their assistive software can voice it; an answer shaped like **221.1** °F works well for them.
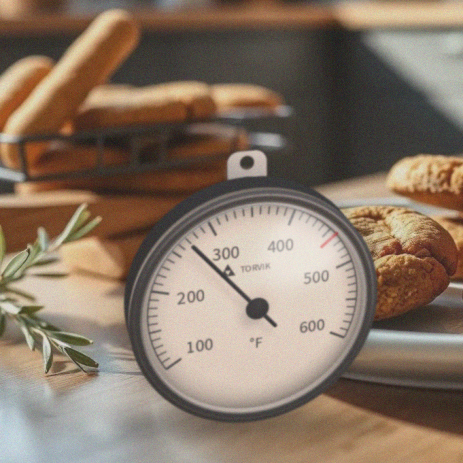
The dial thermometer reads **270** °F
